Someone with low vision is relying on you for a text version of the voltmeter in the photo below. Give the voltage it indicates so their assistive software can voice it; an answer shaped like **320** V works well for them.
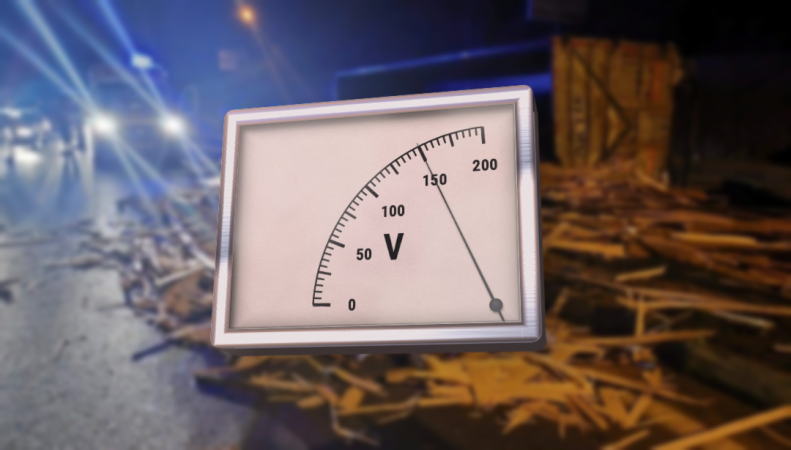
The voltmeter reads **150** V
